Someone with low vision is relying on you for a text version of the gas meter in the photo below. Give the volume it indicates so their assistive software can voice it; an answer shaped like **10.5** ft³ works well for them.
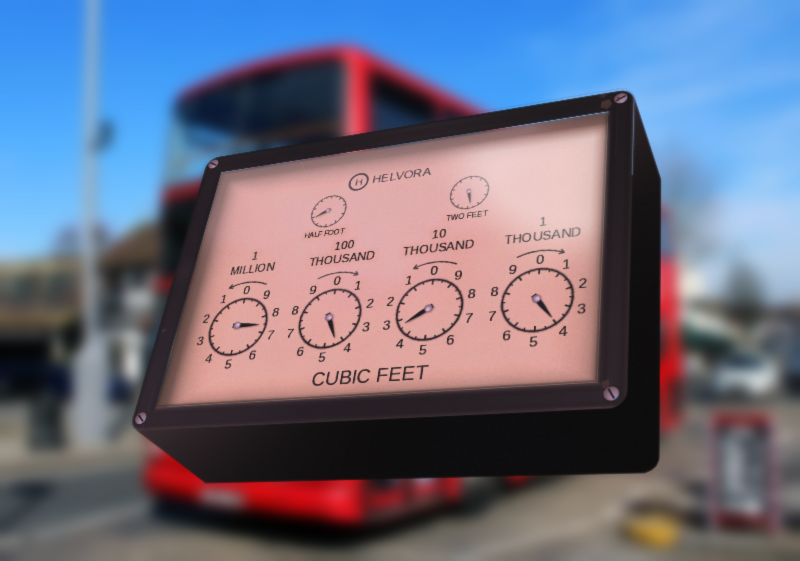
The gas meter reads **743400** ft³
